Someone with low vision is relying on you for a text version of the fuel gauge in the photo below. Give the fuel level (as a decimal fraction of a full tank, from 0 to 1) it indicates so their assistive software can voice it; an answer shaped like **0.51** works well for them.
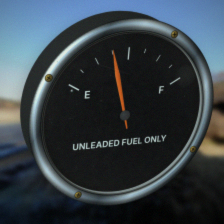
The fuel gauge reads **0.375**
